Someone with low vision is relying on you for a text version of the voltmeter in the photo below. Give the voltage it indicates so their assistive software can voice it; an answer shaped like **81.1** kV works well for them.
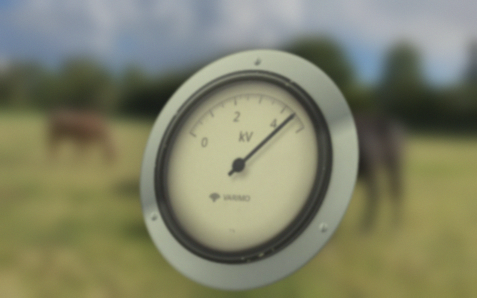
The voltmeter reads **4.5** kV
